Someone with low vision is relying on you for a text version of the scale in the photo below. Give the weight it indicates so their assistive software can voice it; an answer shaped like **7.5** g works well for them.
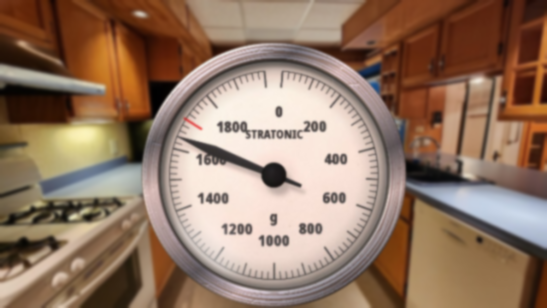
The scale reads **1640** g
